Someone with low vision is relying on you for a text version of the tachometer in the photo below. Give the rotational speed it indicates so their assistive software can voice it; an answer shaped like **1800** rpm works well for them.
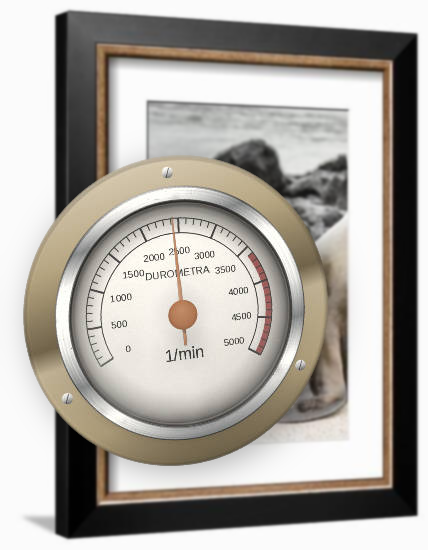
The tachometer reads **2400** rpm
